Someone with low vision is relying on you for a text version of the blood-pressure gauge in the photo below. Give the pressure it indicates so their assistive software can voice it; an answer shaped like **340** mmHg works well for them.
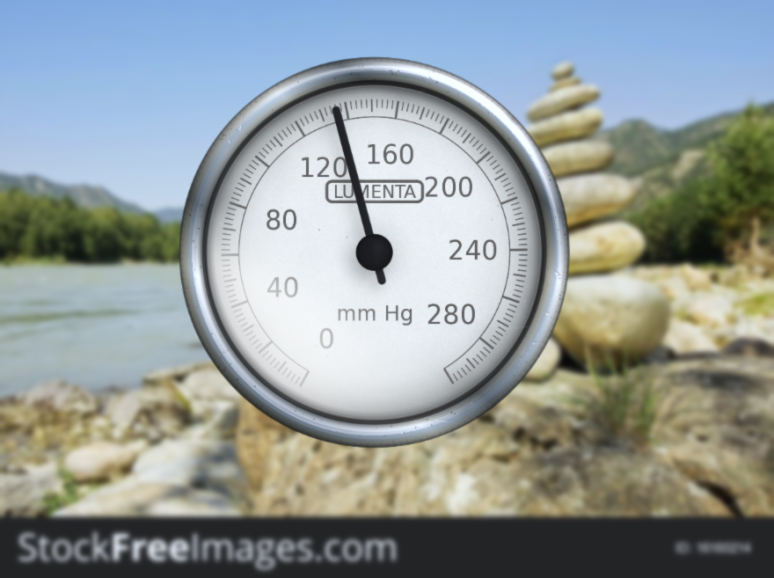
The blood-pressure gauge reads **136** mmHg
